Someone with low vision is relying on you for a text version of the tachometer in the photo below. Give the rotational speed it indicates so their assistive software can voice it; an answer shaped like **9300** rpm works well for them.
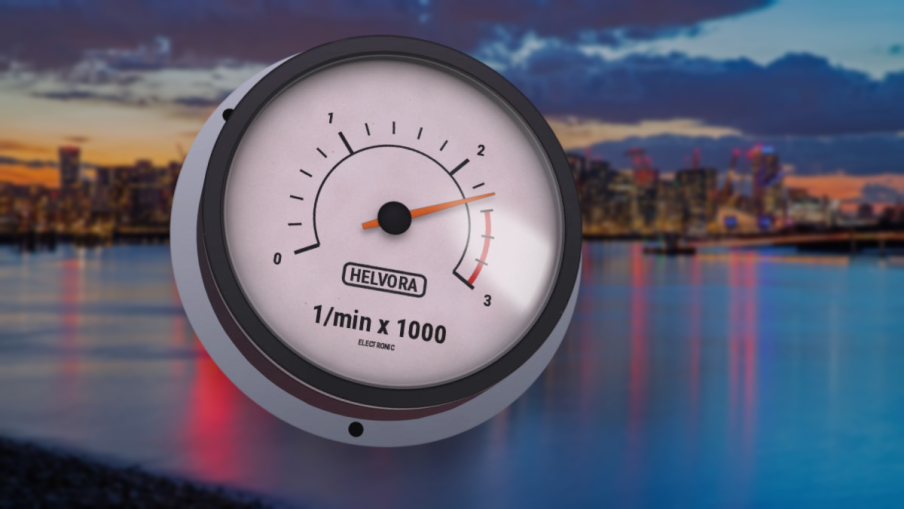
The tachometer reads **2300** rpm
